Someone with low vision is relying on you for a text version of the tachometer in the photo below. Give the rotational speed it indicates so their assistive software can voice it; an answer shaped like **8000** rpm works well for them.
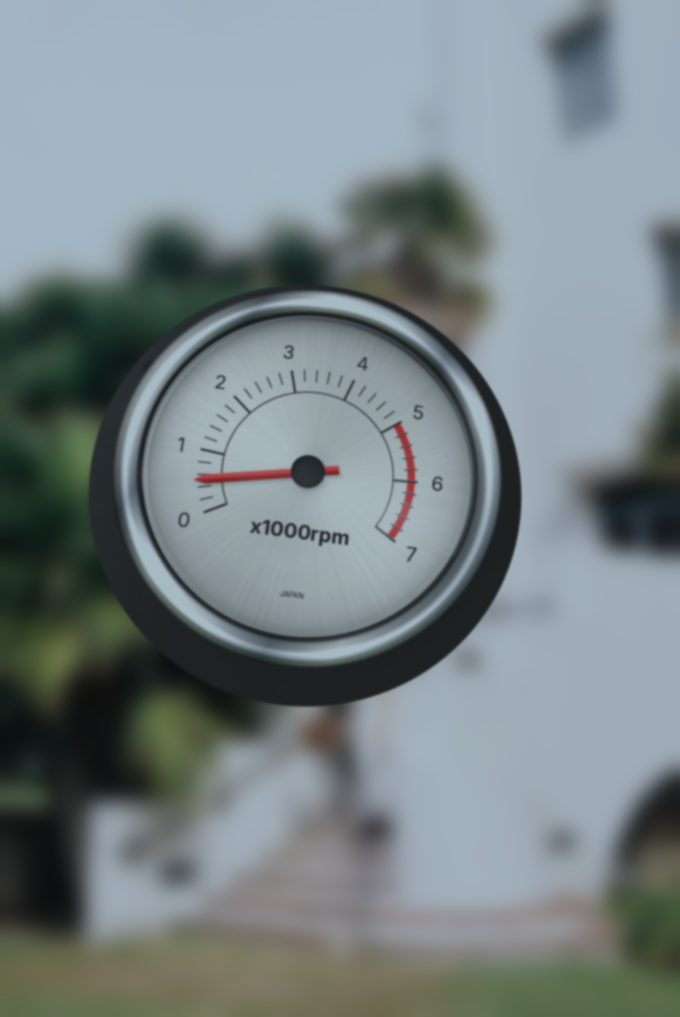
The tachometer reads **500** rpm
